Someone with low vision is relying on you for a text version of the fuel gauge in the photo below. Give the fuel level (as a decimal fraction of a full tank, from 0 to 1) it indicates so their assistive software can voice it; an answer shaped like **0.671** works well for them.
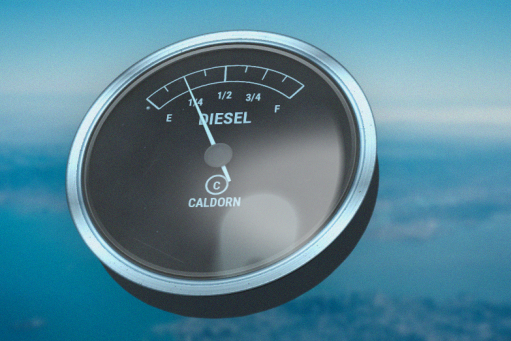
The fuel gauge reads **0.25**
